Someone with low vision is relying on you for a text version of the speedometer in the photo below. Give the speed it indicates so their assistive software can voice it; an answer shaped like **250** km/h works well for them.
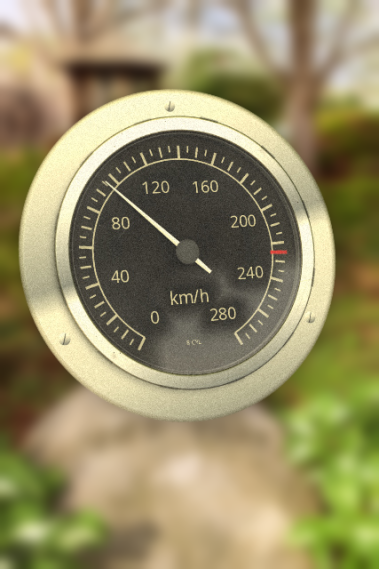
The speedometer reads **95** km/h
